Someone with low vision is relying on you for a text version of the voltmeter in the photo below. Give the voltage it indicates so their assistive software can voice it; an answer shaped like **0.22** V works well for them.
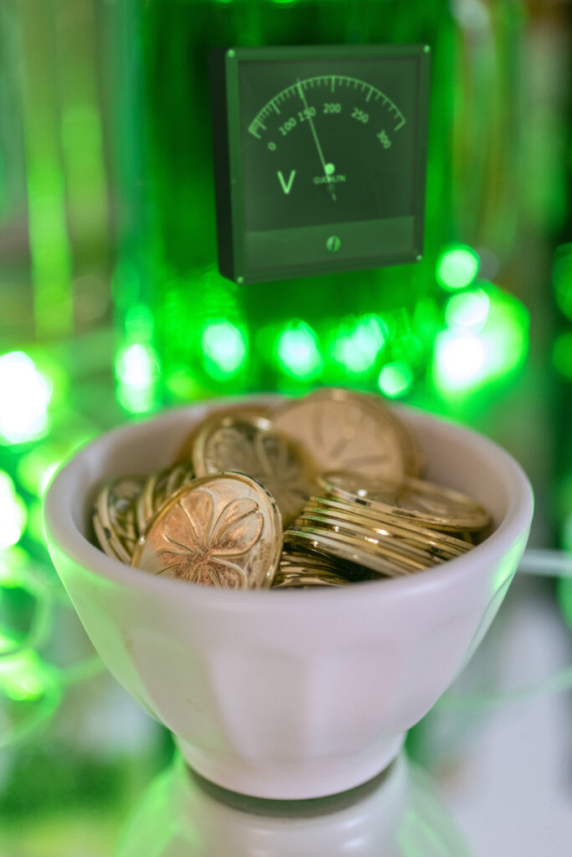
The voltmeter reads **150** V
